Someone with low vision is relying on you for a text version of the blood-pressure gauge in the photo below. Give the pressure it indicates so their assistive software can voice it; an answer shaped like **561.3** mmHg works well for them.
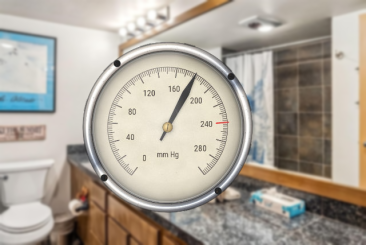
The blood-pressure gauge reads **180** mmHg
